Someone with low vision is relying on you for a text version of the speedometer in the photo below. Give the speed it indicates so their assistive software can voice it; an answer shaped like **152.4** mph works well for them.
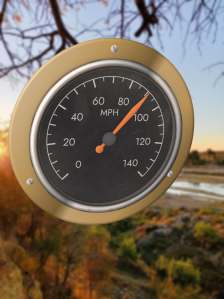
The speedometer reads **90** mph
